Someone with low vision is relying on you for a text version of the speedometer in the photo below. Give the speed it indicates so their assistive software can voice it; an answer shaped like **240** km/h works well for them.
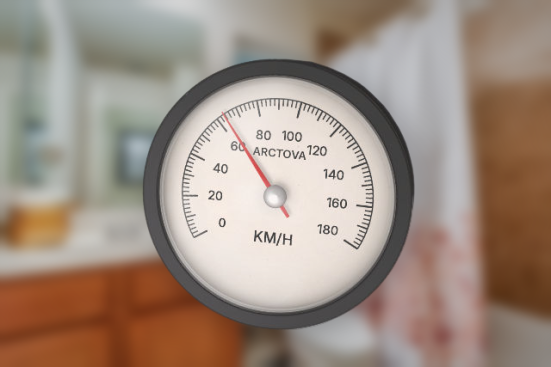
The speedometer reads **64** km/h
